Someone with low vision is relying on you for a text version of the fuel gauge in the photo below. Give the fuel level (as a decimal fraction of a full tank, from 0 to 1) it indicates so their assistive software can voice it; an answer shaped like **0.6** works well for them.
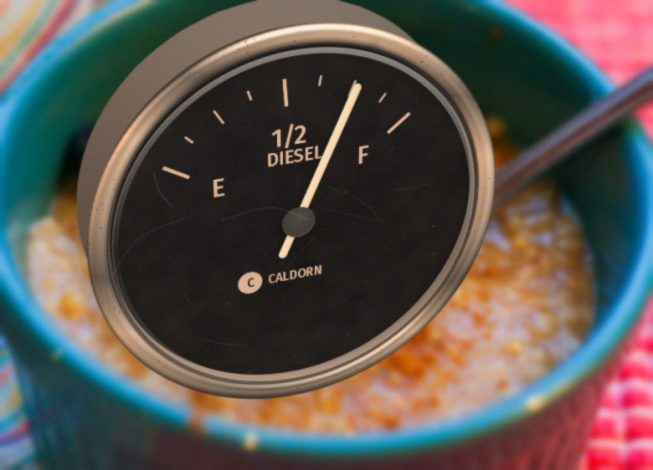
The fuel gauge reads **0.75**
